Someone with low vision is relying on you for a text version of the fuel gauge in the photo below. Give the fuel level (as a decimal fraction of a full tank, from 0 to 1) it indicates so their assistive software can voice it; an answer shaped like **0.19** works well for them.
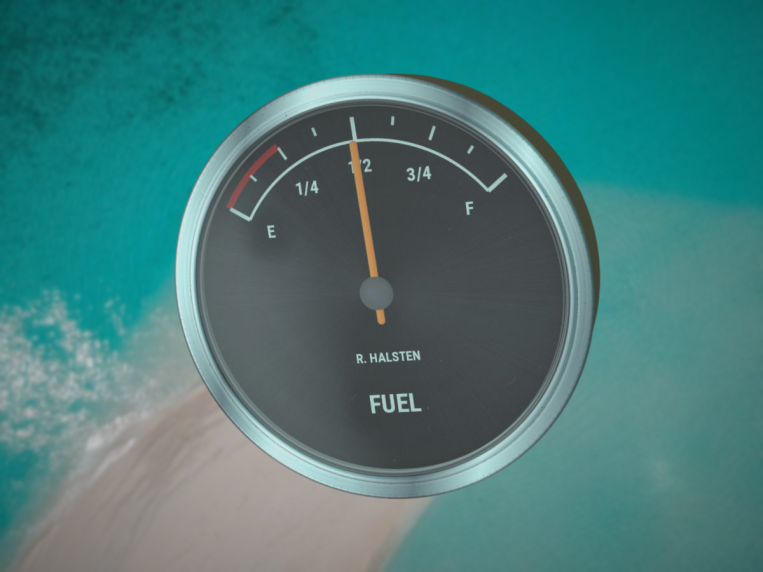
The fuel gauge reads **0.5**
